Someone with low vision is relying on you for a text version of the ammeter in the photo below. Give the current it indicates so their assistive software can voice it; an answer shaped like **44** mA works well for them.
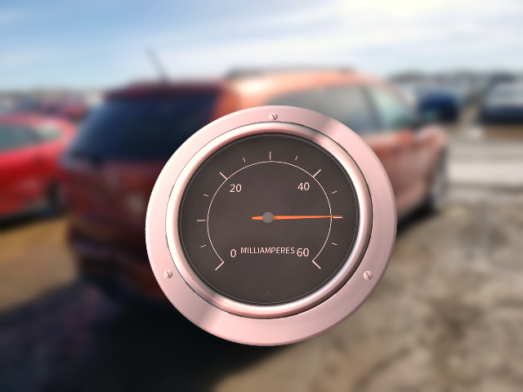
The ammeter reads **50** mA
